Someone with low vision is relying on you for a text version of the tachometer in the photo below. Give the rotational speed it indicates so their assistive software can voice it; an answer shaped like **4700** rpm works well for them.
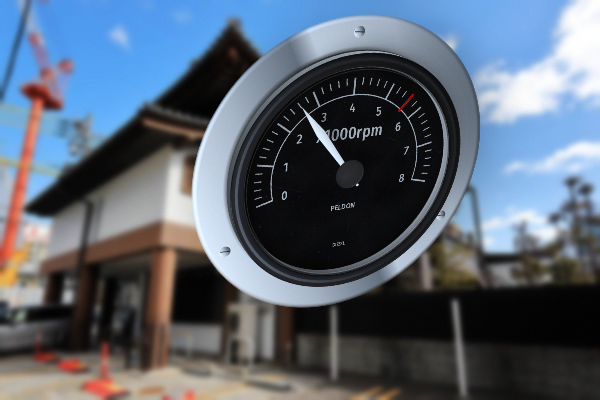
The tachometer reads **2600** rpm
